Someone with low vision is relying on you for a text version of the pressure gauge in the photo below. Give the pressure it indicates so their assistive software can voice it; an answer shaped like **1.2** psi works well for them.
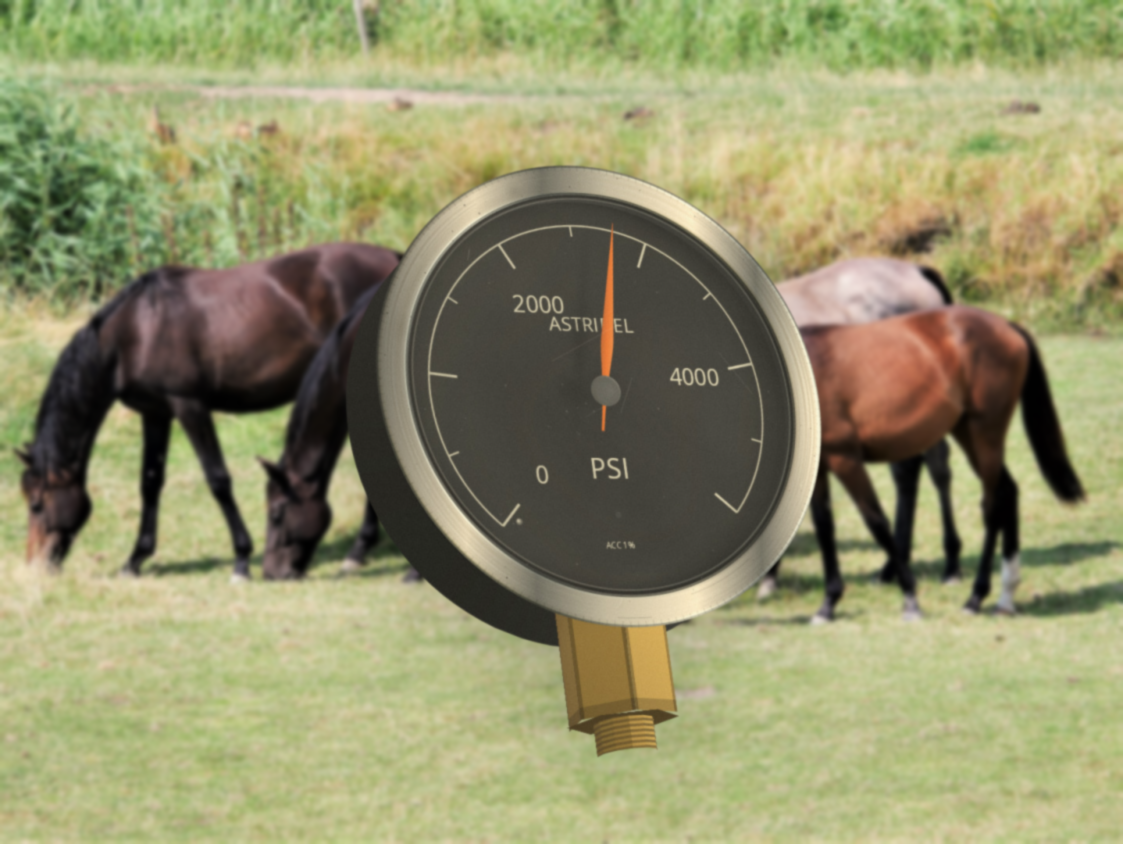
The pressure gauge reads **2750** psi
